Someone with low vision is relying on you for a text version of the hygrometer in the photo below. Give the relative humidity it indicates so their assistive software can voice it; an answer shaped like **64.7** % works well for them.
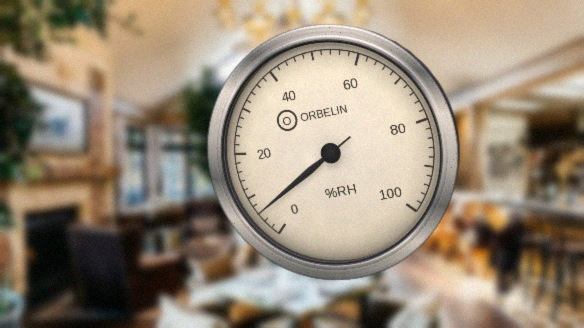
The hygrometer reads **6** %
